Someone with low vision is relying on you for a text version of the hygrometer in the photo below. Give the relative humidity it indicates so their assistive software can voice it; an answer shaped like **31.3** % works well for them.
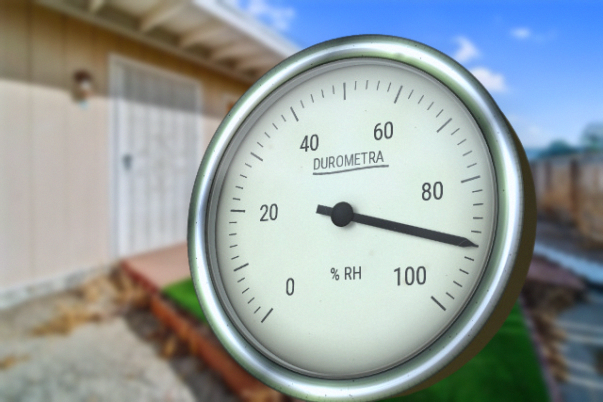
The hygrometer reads **90** %
